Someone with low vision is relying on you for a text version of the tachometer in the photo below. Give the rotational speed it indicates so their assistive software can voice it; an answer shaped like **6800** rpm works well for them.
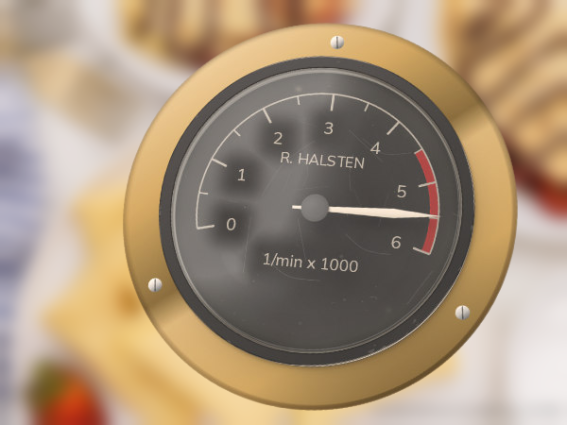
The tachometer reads **5500** rpm
